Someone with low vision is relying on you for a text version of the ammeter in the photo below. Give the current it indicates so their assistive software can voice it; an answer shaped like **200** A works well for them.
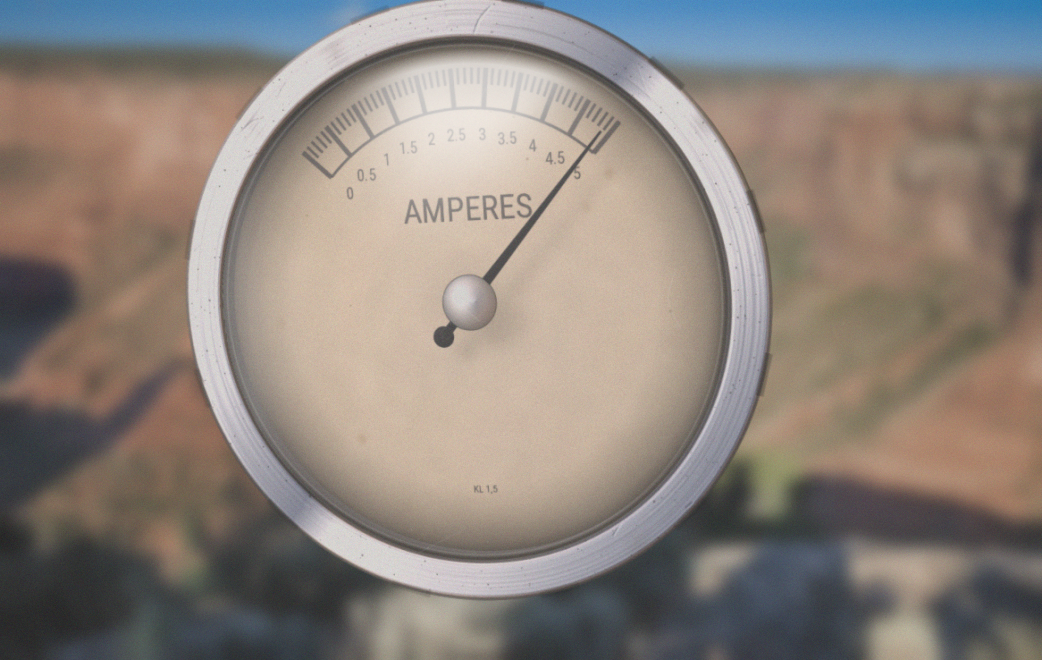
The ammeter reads **4.9** A
